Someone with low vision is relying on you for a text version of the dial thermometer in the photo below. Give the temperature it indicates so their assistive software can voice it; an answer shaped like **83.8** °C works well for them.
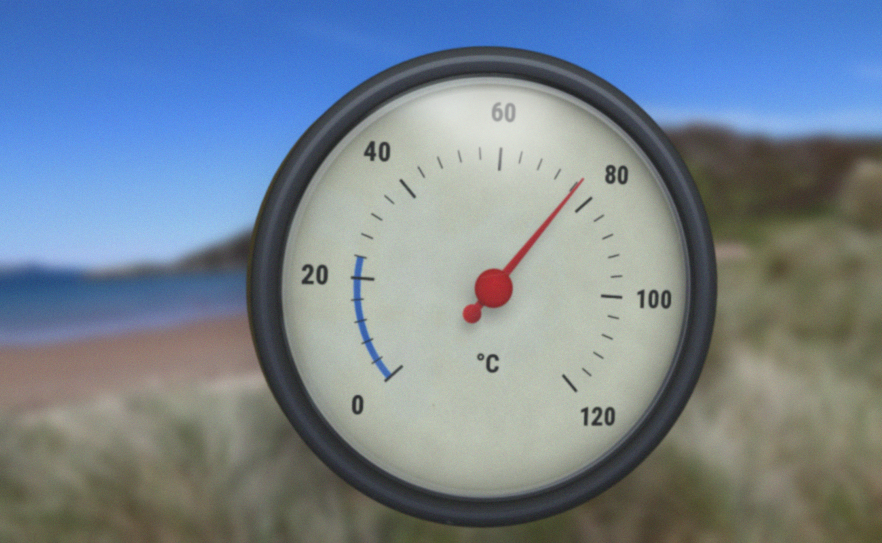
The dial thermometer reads **76** °C
